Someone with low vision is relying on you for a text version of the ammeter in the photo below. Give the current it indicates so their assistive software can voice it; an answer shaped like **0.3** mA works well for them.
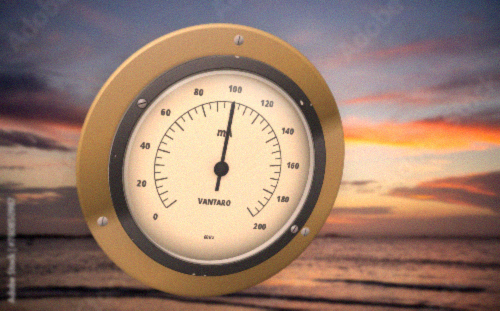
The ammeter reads **100** mA
